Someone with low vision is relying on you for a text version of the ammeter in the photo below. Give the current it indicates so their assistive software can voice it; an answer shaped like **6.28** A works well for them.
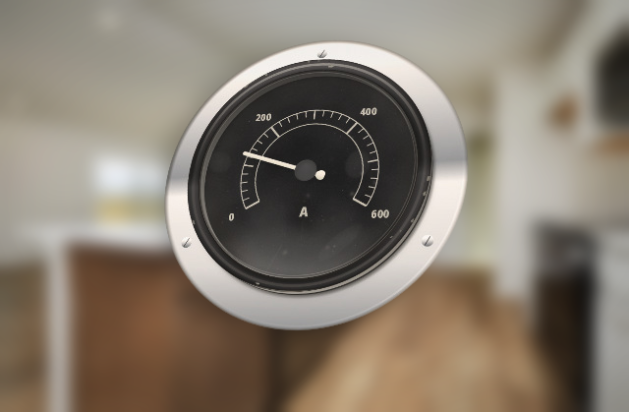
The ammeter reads **120** A
